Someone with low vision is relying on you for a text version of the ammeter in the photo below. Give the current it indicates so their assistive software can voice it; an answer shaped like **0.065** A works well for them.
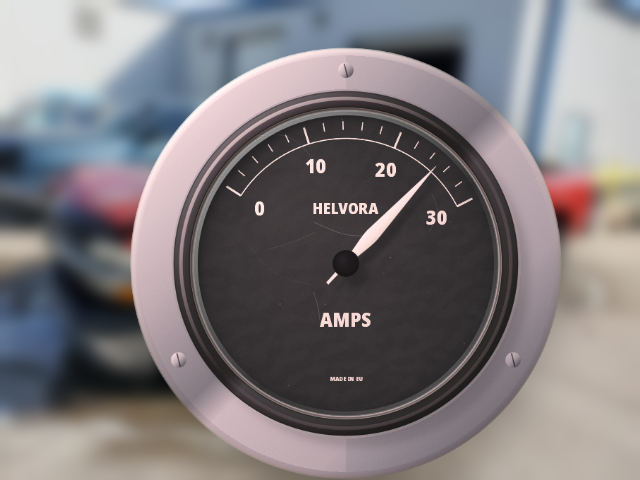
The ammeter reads **25** A
